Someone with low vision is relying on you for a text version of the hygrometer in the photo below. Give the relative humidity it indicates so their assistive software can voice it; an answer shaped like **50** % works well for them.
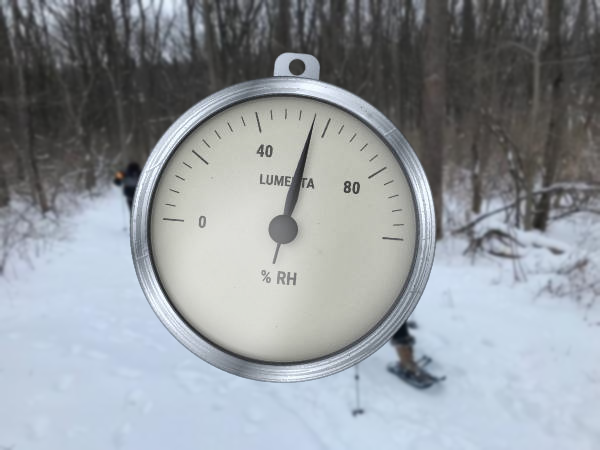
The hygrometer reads **56** %
